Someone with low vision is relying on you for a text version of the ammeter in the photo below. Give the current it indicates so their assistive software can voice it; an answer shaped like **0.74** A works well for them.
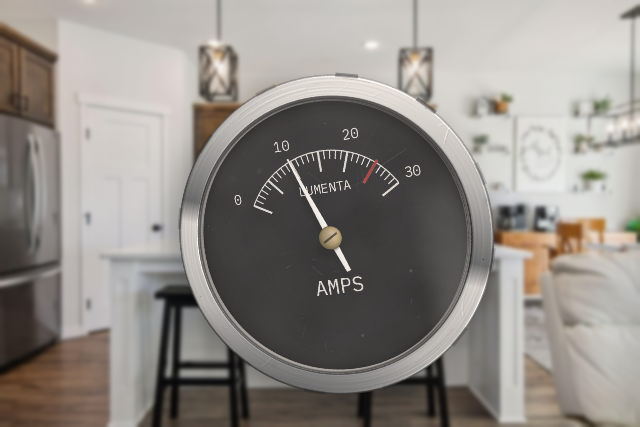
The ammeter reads **10** A
